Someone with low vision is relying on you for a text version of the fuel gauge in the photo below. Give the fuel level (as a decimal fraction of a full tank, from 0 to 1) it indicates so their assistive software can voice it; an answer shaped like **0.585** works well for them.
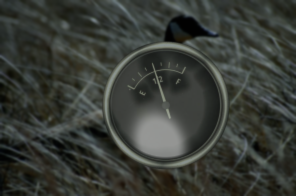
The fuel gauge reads **0.5**
